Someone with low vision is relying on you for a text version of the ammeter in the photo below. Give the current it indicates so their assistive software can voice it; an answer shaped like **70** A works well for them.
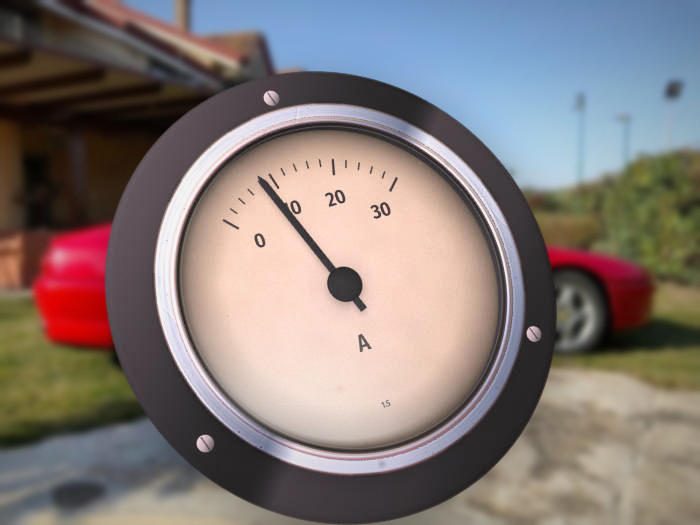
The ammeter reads **8** A
